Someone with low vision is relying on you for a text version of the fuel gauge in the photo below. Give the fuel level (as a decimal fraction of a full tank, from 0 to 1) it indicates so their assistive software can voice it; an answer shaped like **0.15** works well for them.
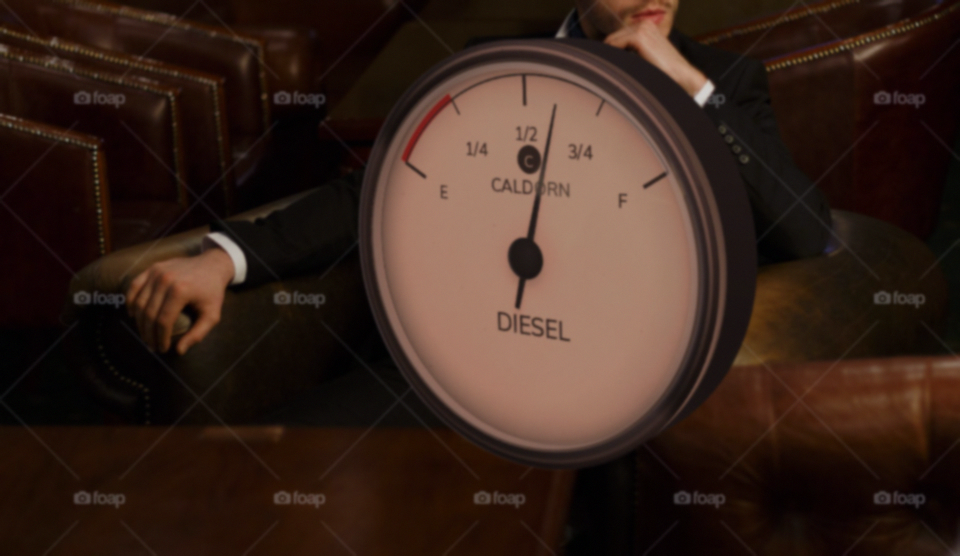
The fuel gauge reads **0.625**
